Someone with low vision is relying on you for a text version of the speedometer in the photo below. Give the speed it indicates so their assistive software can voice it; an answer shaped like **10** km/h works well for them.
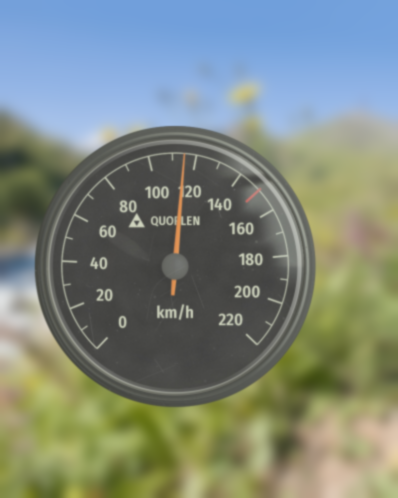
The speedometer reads **115** km/h
